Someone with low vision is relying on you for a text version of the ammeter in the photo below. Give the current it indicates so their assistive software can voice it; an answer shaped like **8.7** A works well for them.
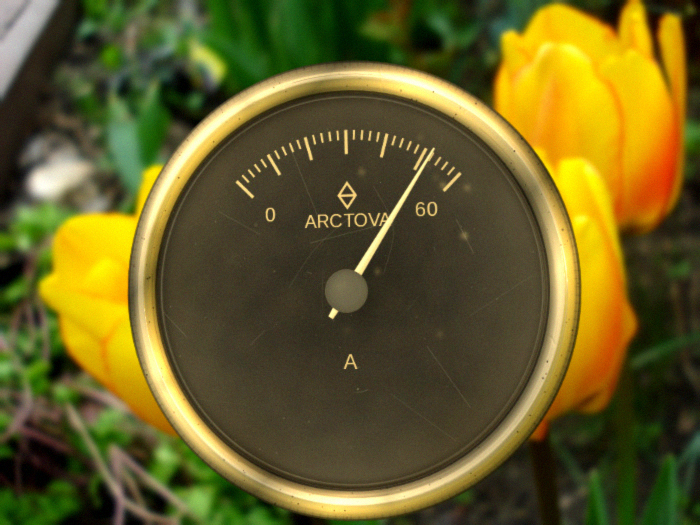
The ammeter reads **52** A
